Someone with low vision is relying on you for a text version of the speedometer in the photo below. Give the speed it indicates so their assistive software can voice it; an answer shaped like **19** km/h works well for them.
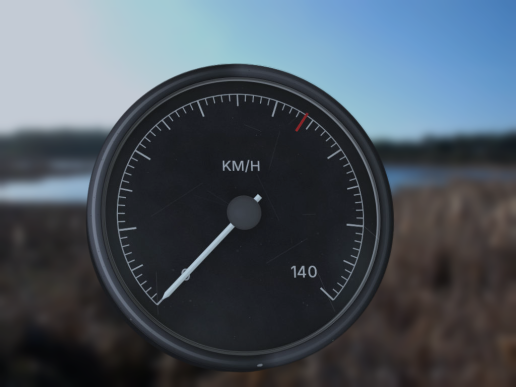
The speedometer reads **0** km/h
